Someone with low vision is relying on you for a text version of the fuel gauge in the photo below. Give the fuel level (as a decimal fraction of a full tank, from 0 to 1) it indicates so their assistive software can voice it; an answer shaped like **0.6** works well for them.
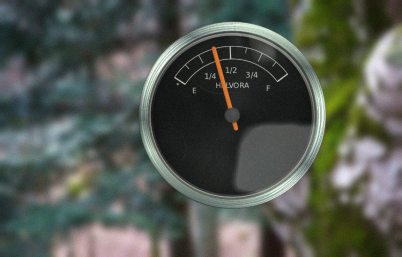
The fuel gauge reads **0.375**
